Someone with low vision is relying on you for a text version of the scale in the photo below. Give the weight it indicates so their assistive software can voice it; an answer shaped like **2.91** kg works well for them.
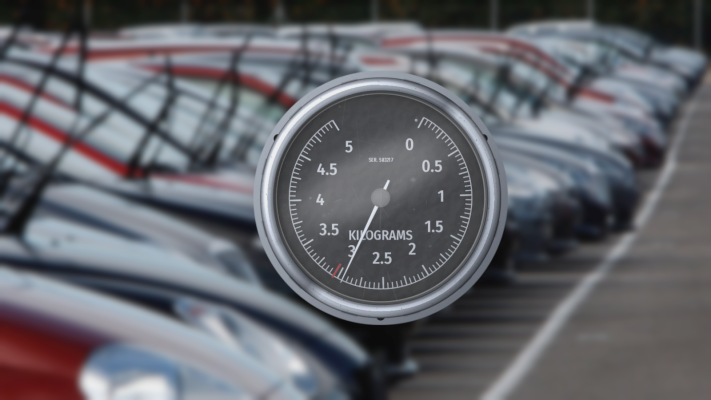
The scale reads **2.95** kg
